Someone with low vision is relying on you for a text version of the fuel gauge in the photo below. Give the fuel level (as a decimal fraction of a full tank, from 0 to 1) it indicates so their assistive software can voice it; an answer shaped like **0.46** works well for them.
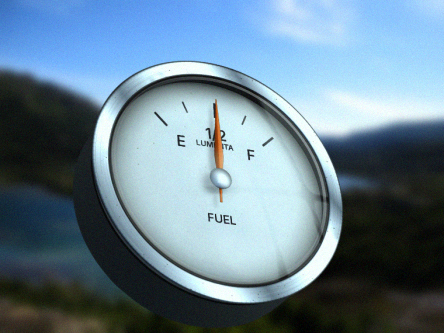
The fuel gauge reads **0.5**
